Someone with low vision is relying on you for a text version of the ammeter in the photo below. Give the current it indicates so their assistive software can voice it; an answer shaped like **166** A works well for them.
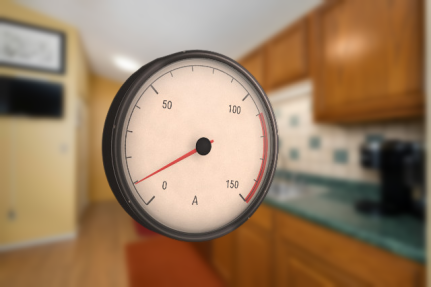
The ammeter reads **10** A
